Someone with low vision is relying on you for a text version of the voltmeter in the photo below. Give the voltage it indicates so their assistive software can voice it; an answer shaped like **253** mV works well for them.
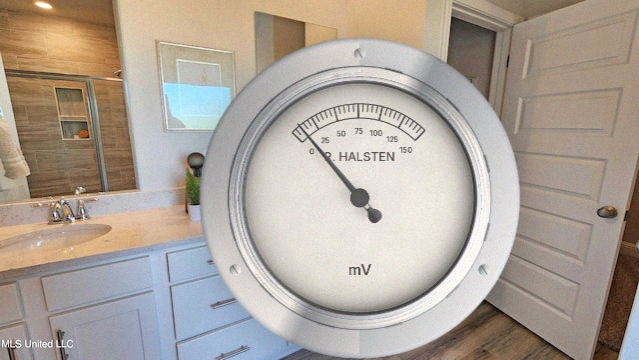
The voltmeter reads **10** mV
